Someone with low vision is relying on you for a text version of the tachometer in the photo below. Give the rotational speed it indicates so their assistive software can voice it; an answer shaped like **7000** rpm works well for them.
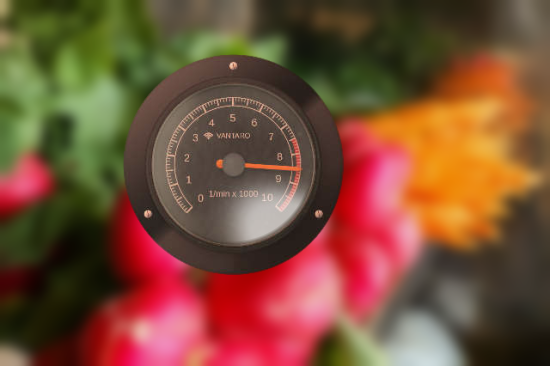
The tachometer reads **8500** rpm
